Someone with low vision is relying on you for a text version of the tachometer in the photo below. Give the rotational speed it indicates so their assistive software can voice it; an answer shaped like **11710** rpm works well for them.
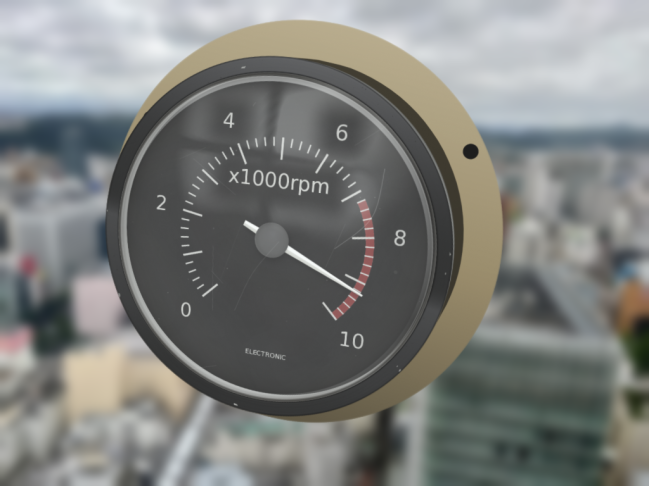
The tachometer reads **9200** rpm
